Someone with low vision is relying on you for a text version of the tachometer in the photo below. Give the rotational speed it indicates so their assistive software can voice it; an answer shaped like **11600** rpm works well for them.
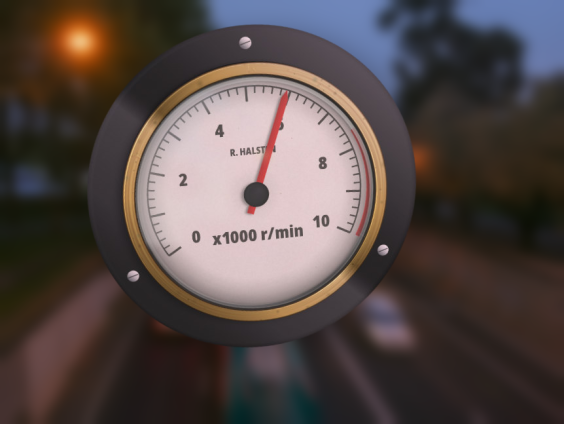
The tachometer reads **5900** rpm
